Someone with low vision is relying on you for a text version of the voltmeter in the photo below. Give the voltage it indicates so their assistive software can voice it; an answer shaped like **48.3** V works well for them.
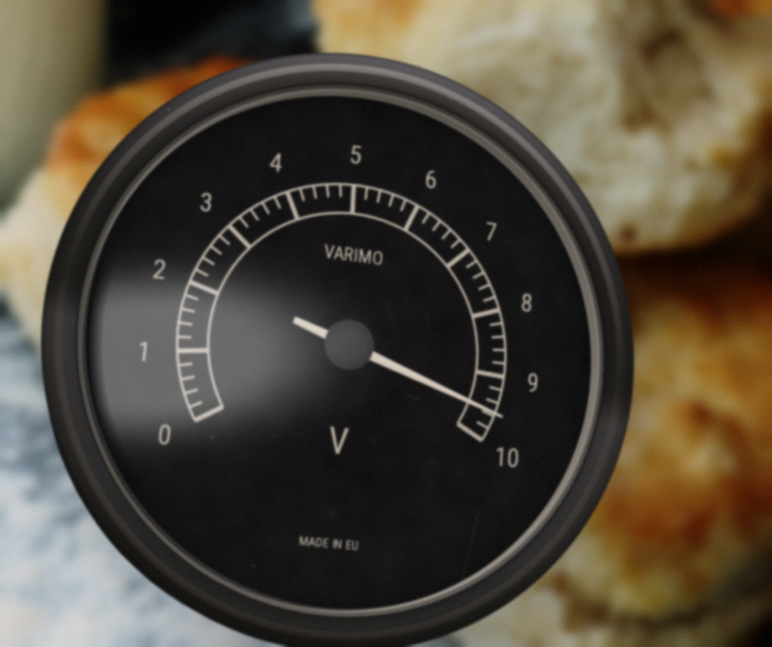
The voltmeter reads **9.6** V
